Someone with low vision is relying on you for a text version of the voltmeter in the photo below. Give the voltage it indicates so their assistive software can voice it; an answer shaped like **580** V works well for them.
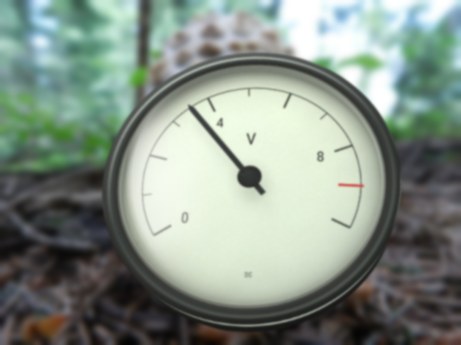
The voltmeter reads **3.5** V
